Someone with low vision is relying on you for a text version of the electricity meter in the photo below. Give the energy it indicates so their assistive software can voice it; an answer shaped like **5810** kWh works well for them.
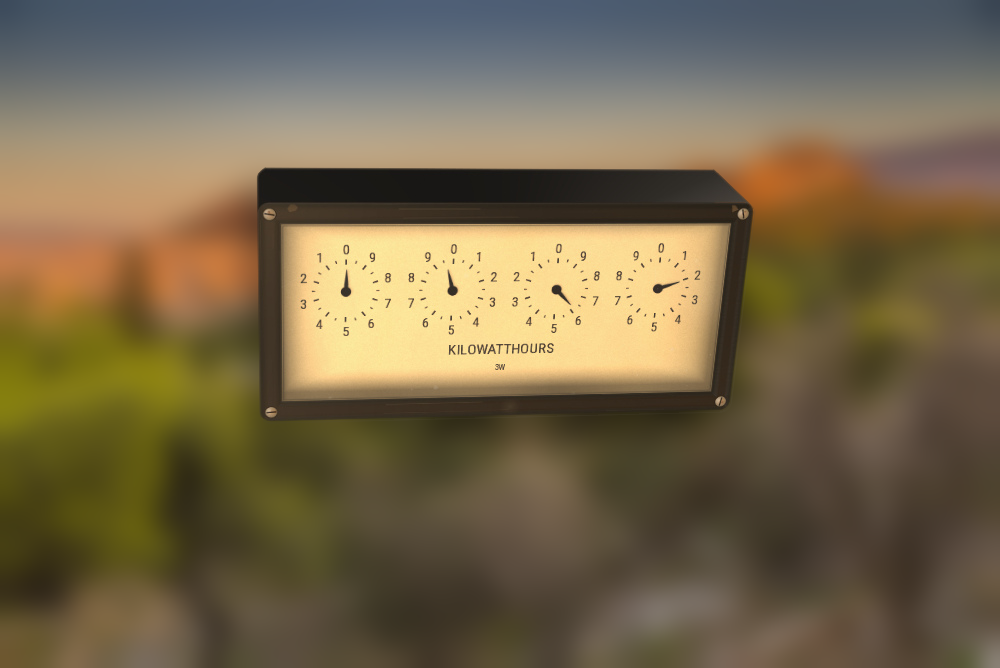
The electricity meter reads **9962** kWh
